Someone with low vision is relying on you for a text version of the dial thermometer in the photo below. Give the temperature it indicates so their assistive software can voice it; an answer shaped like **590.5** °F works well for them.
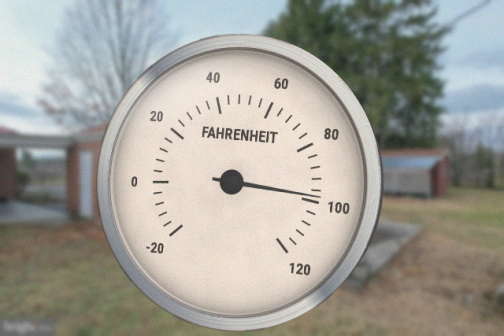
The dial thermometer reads **98** °F
